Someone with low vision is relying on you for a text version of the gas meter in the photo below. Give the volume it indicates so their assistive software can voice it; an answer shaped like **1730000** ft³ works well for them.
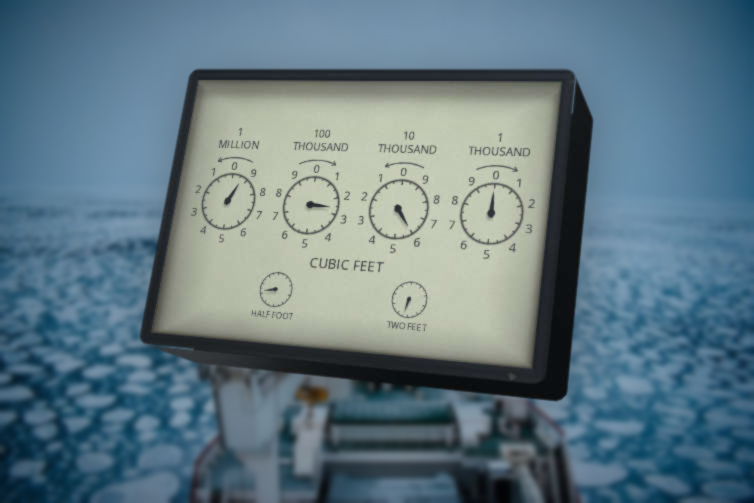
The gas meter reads **926000** ft³
